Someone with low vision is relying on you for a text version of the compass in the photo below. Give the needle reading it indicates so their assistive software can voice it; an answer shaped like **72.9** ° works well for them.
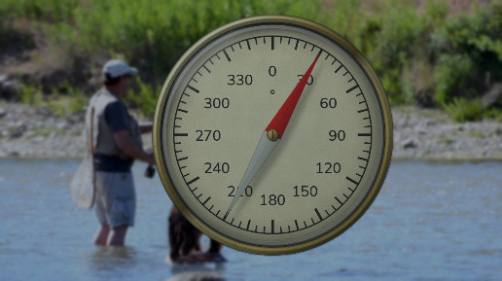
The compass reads **30** °
